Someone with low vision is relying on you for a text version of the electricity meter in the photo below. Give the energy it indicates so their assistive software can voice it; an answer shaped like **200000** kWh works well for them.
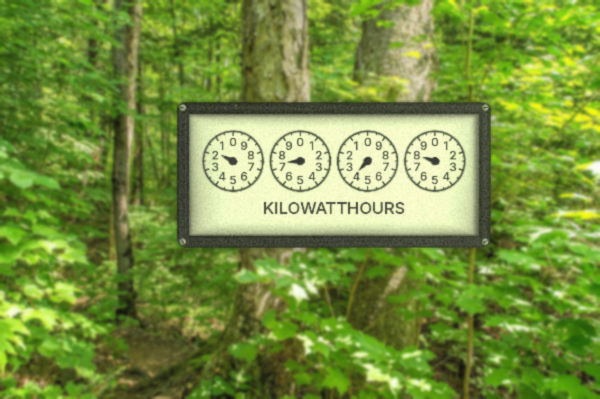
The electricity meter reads **1738** kWh
